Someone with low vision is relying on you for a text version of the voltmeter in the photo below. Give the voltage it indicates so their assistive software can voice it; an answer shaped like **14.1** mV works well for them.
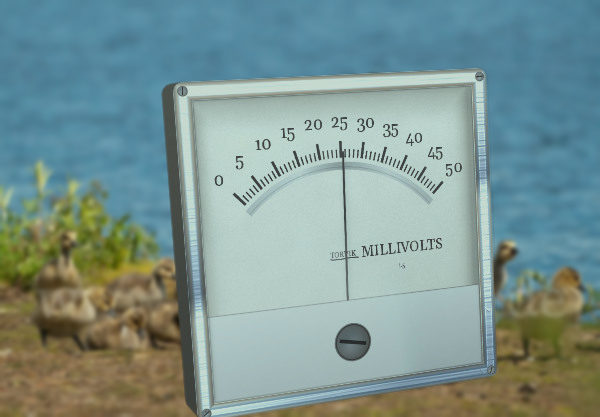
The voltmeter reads **25** mV
